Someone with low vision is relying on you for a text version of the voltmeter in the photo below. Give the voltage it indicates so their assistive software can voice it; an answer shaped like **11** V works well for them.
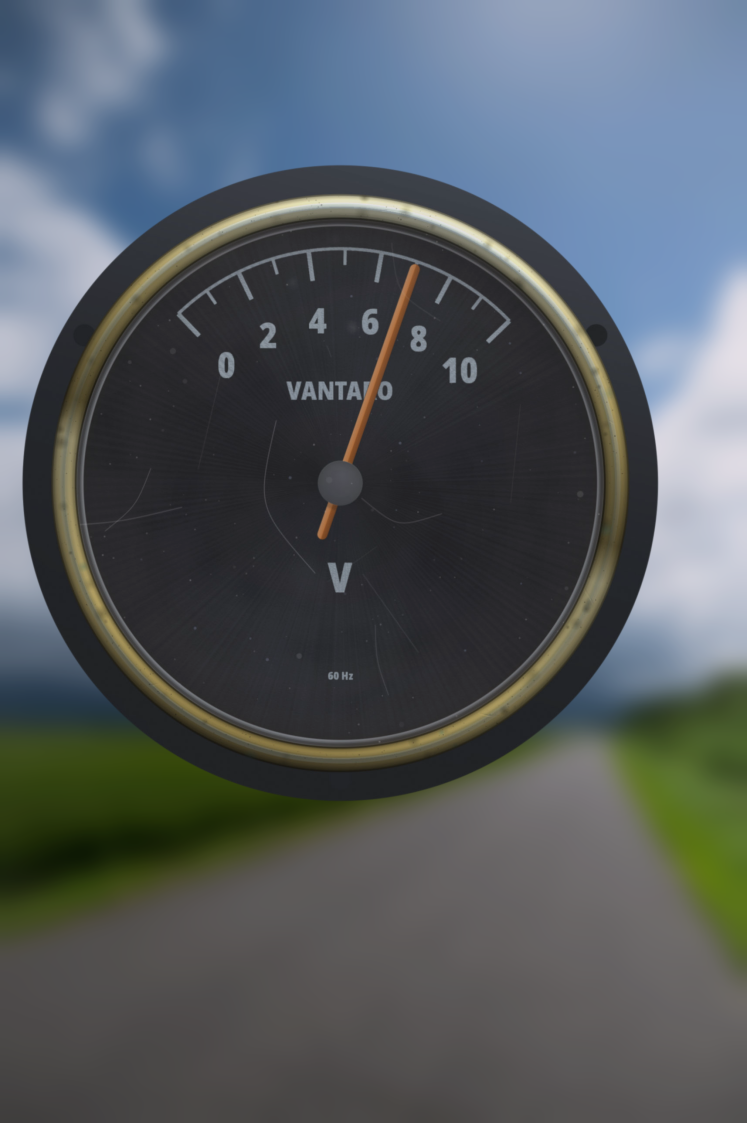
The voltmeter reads **7** V
